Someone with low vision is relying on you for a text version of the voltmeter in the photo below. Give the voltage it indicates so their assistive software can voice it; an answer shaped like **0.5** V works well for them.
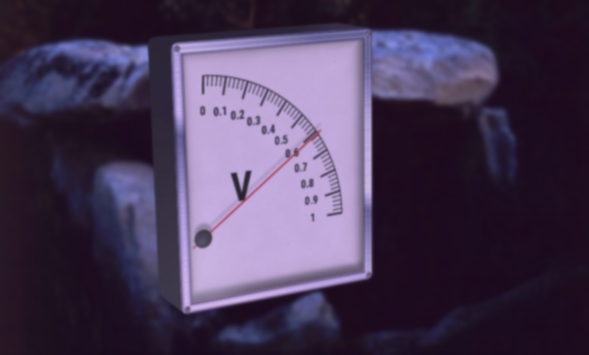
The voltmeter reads **0.6** V
